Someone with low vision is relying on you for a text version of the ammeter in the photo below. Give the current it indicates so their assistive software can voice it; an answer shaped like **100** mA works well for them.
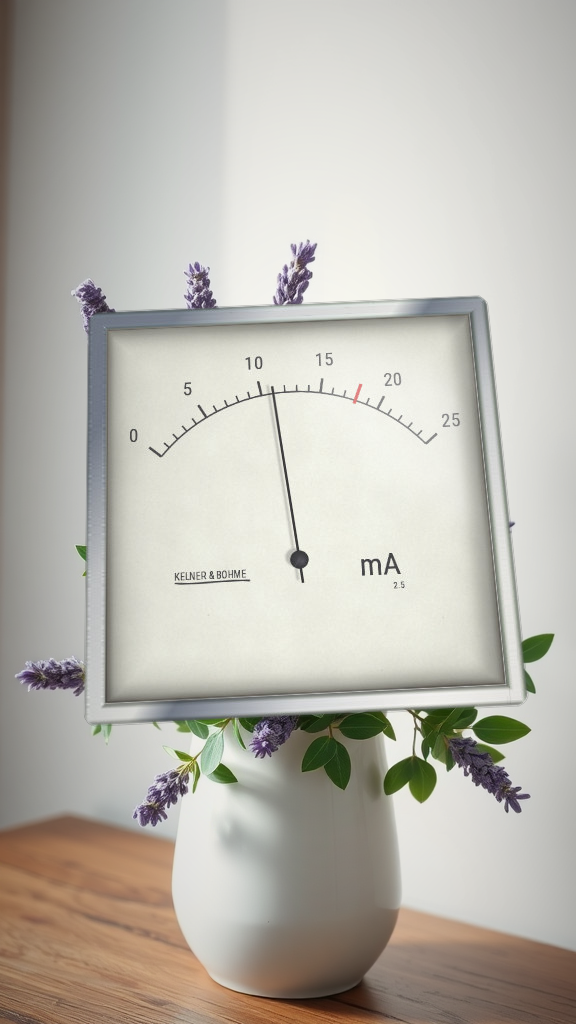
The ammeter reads **11** mA
